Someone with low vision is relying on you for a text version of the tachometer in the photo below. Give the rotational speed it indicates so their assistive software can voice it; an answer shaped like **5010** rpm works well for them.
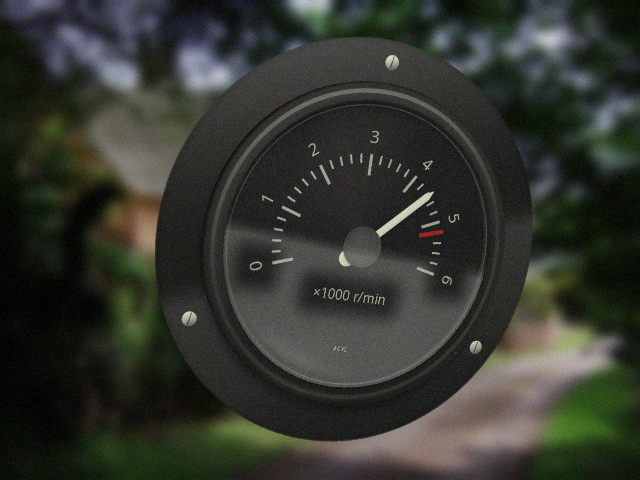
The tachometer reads **4400** rpm
